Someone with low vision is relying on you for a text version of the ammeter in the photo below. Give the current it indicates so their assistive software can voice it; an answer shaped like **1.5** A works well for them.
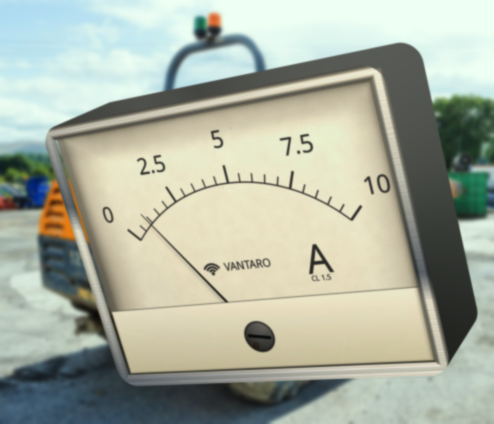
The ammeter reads **1** A
